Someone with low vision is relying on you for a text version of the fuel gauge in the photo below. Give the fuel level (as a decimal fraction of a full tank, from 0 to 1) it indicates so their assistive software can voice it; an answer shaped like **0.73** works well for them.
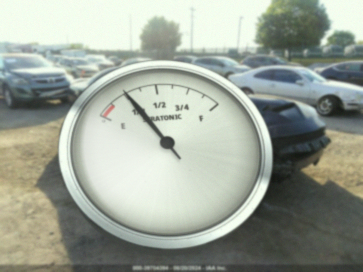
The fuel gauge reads **0.25**
